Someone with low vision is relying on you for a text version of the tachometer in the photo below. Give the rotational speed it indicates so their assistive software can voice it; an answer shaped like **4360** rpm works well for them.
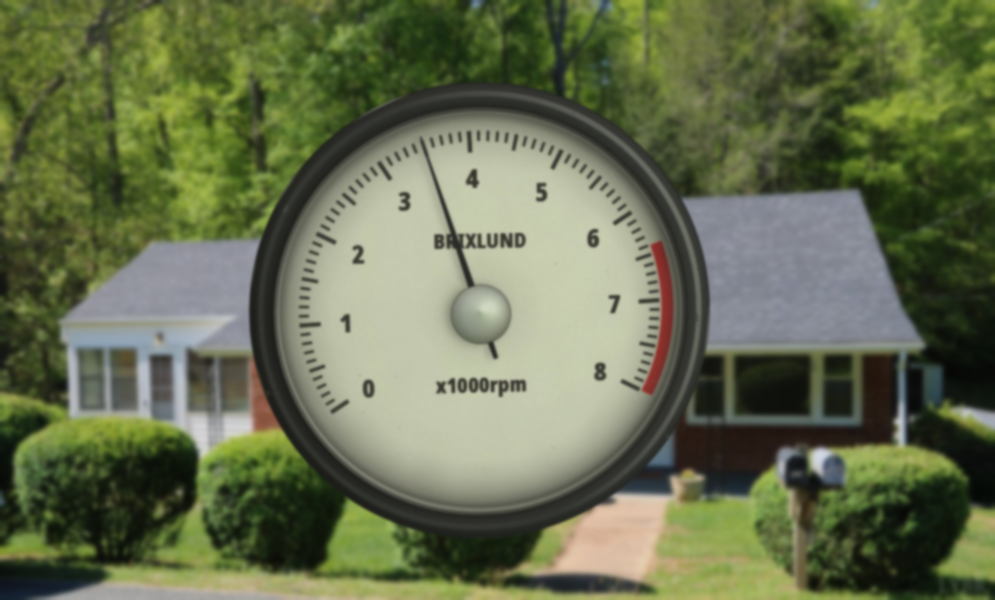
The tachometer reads **3500** rpm
